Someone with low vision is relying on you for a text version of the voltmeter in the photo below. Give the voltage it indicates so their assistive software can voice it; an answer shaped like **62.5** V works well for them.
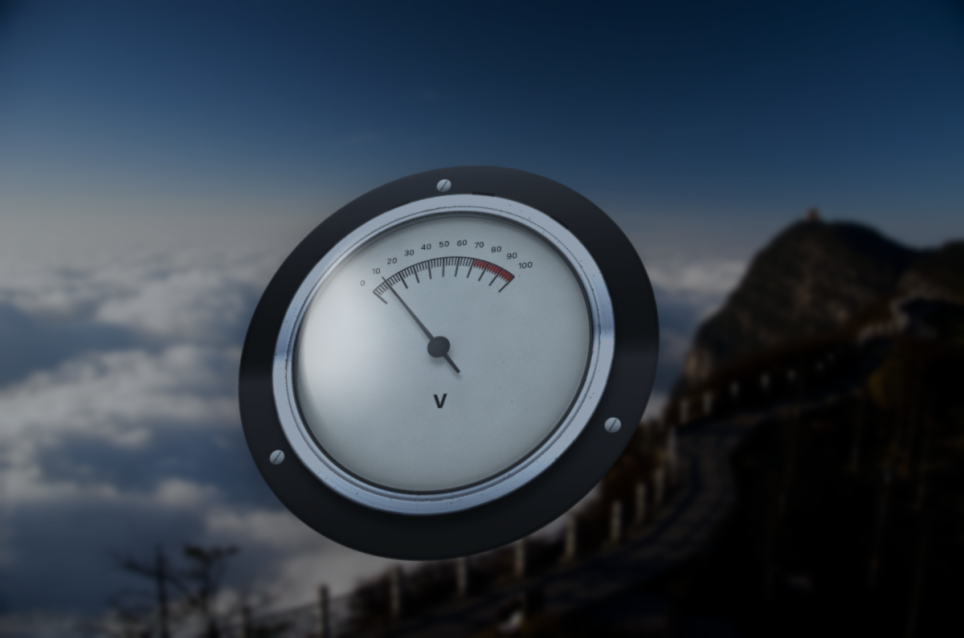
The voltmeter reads **10** V
